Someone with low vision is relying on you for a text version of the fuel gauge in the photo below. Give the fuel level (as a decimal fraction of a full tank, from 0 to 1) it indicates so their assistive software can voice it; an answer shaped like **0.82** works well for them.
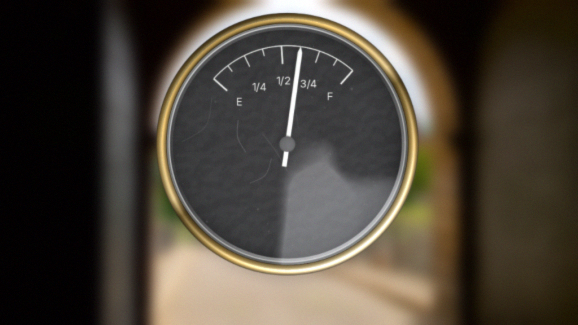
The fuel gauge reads **0.625**
